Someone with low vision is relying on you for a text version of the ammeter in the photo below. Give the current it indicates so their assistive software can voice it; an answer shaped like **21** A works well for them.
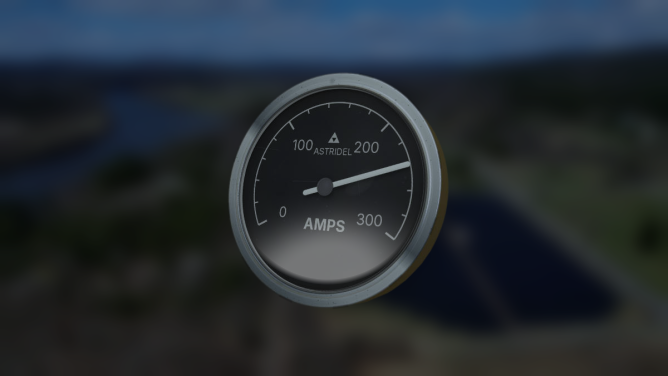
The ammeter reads **240** A
